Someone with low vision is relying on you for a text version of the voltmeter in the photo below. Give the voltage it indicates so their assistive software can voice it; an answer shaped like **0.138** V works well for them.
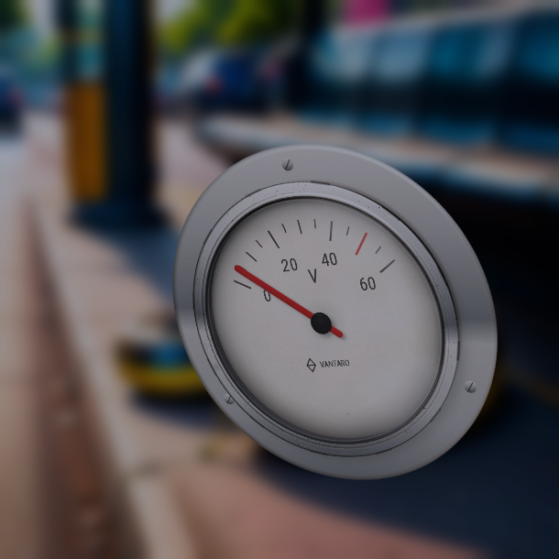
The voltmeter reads **5** V
